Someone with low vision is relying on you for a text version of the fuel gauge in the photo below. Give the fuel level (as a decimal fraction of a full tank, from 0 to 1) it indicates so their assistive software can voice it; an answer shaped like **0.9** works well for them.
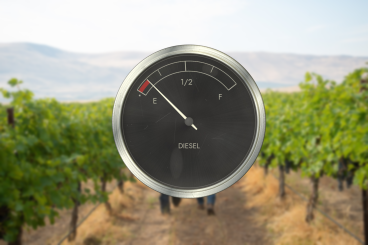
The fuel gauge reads **0.125**
